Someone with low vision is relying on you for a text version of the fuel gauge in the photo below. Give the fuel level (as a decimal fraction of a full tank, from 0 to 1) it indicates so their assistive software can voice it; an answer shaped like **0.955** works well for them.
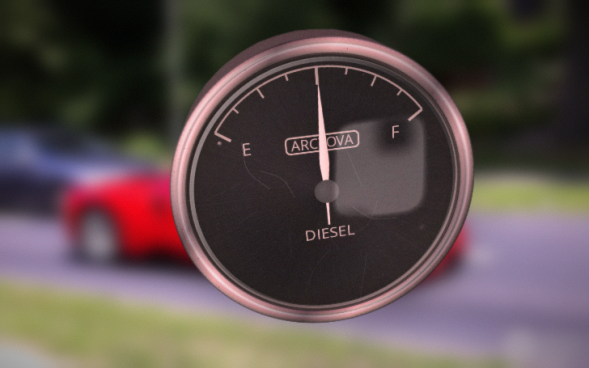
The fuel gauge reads **0.5**
